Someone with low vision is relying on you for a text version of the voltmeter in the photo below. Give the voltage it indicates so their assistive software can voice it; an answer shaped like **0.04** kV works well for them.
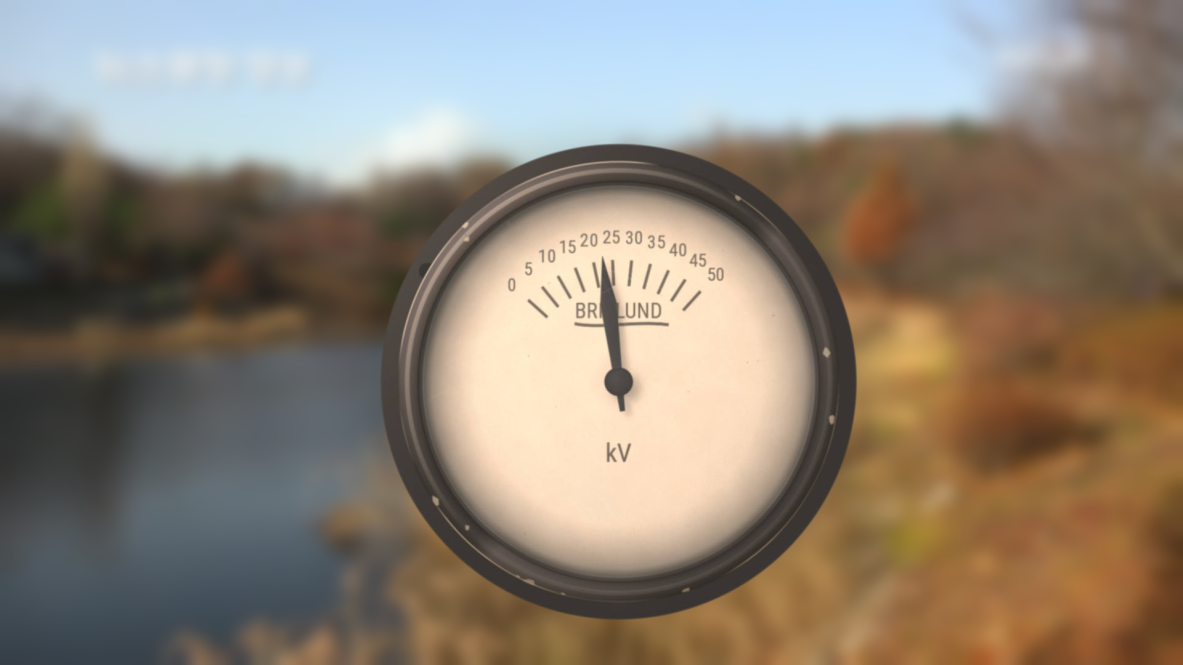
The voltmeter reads **22.5** kV
